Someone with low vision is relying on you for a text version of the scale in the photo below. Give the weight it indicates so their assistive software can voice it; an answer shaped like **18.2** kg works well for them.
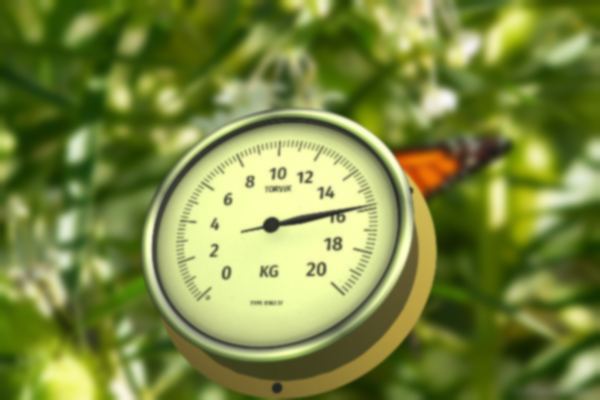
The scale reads **16** kg
